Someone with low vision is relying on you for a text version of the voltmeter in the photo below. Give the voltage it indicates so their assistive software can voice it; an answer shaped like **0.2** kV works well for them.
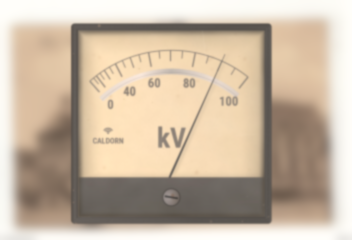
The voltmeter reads **90** kV
